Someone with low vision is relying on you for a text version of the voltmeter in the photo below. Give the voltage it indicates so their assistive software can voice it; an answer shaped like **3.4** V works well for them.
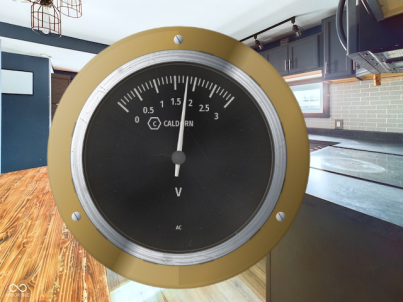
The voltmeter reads **1.8** V
